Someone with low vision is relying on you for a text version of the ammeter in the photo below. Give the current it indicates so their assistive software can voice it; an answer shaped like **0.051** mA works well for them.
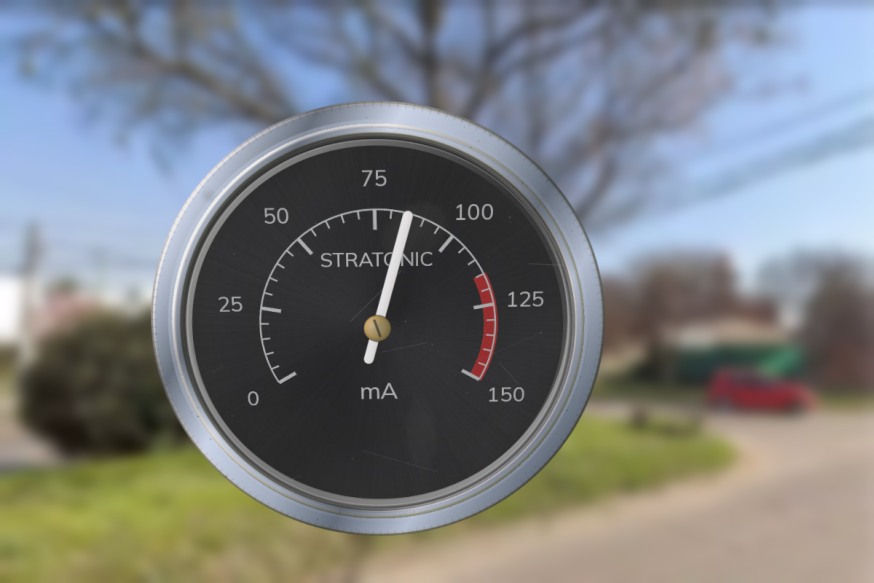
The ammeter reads **85** mA
